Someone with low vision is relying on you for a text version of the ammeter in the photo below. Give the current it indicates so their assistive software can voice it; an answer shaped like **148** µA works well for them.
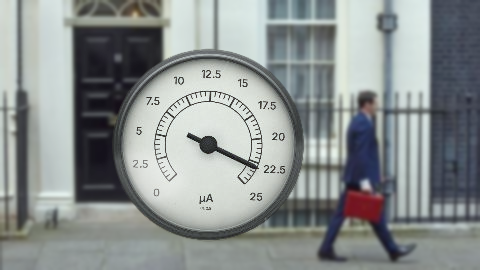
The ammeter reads **23** µA
